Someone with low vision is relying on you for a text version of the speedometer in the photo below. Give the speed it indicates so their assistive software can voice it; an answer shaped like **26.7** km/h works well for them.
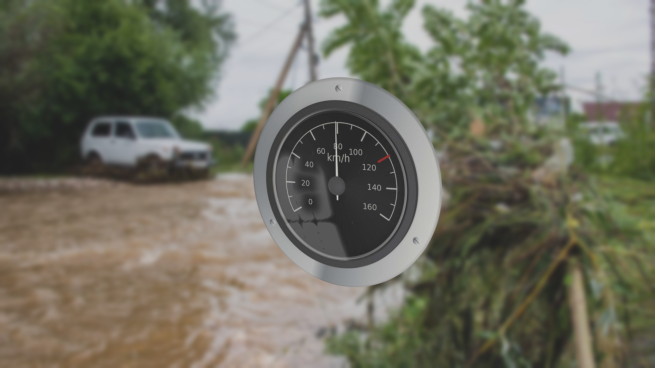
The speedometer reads **80** km/h
